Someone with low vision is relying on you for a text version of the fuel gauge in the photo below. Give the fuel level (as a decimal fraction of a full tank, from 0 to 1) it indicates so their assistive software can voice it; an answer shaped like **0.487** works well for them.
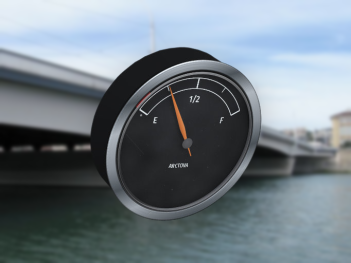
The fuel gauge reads **0.25**
